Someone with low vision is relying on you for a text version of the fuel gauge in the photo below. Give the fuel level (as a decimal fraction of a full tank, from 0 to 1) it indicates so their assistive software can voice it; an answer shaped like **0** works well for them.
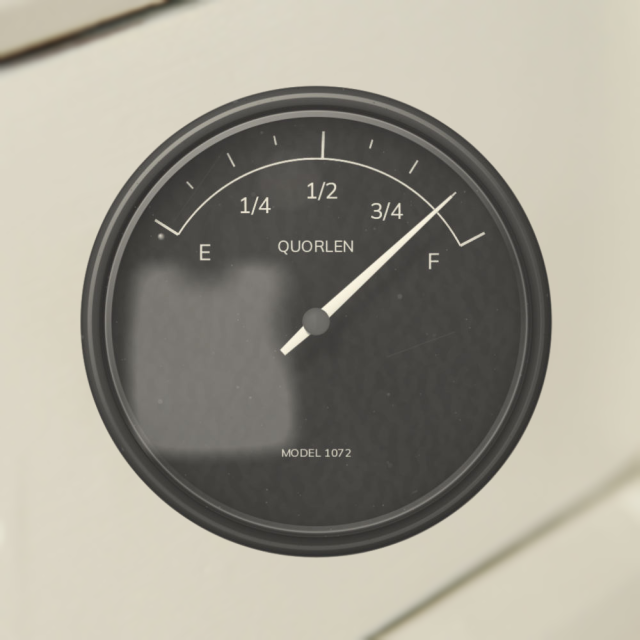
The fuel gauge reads **0.875**
